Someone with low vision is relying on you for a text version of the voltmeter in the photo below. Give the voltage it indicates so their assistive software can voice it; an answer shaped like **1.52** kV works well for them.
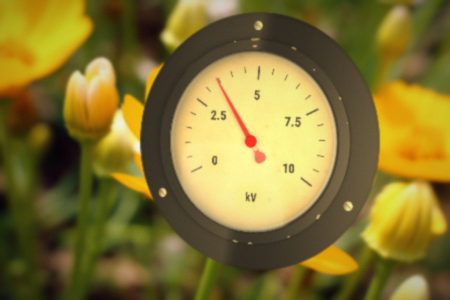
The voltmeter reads **3.5** kV
